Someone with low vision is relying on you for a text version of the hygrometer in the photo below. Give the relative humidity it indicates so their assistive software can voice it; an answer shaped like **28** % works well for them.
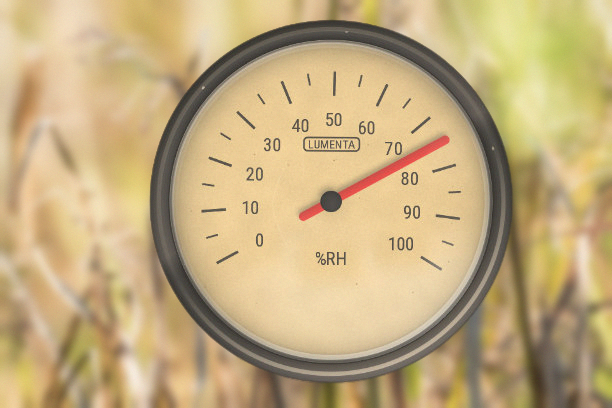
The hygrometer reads **75** %
